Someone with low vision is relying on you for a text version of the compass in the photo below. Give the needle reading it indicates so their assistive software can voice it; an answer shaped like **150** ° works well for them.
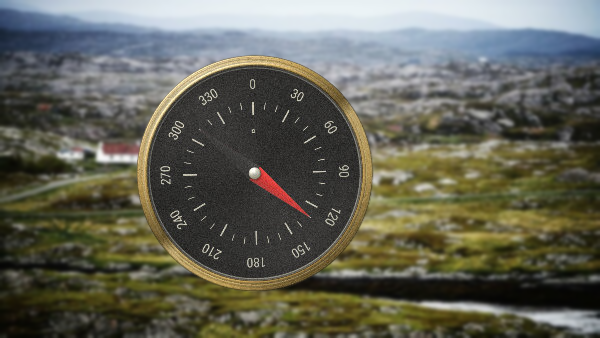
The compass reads **130** °
